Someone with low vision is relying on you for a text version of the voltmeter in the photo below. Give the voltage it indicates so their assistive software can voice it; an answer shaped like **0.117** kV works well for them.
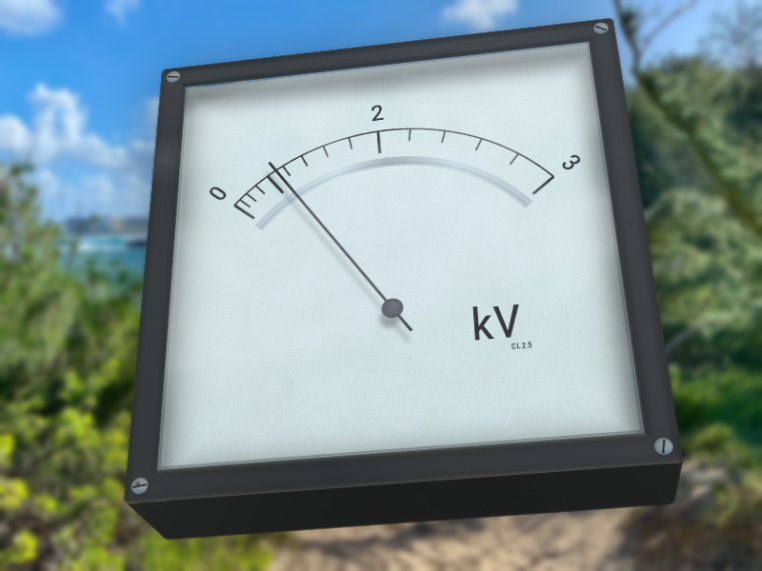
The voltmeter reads **1.1** kV
